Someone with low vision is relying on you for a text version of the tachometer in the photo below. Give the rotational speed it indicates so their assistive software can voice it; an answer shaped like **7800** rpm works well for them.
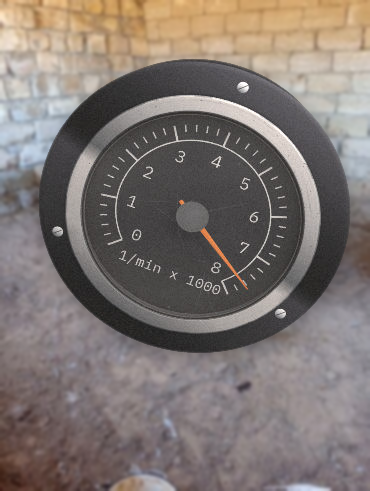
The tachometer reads **7600** rpm
